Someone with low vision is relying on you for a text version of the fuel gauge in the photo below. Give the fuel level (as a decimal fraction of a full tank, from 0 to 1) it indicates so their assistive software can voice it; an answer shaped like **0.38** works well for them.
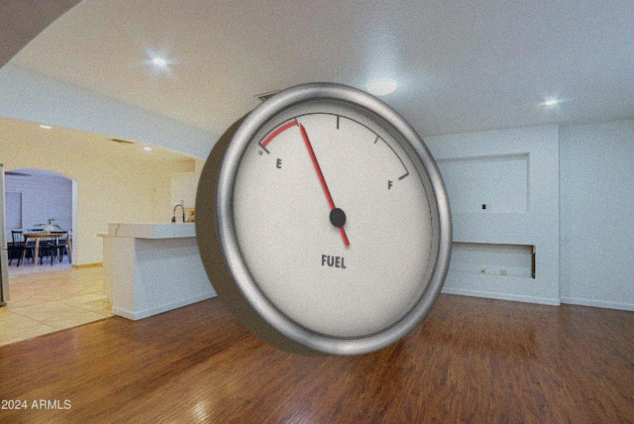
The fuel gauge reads **0.25**
